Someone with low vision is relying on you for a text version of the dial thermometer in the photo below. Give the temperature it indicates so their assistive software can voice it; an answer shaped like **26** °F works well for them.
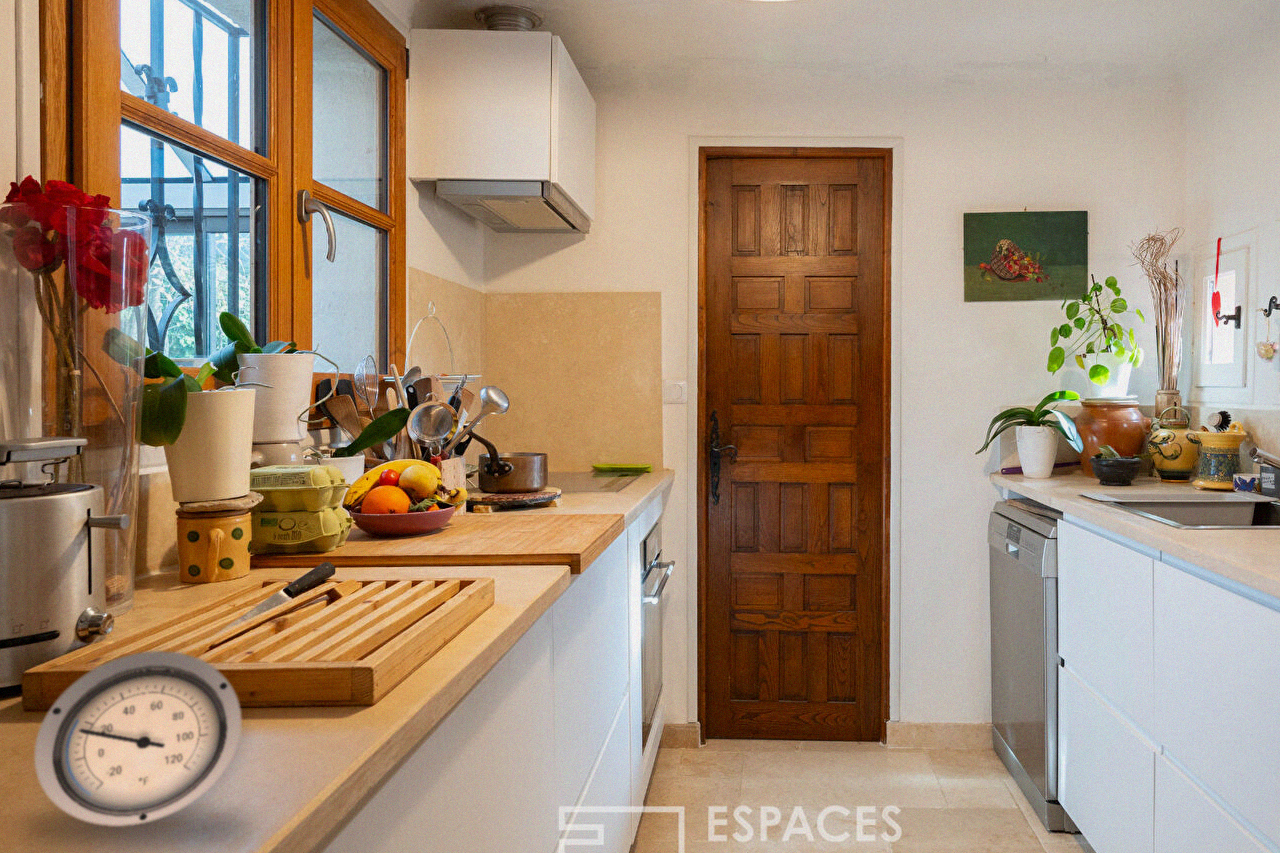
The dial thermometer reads **16** °F
